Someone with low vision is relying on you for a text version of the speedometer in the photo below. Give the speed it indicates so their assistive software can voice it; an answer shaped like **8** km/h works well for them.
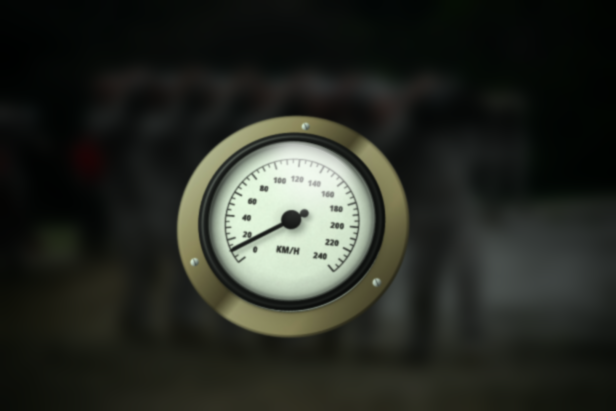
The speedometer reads **10** km/h
